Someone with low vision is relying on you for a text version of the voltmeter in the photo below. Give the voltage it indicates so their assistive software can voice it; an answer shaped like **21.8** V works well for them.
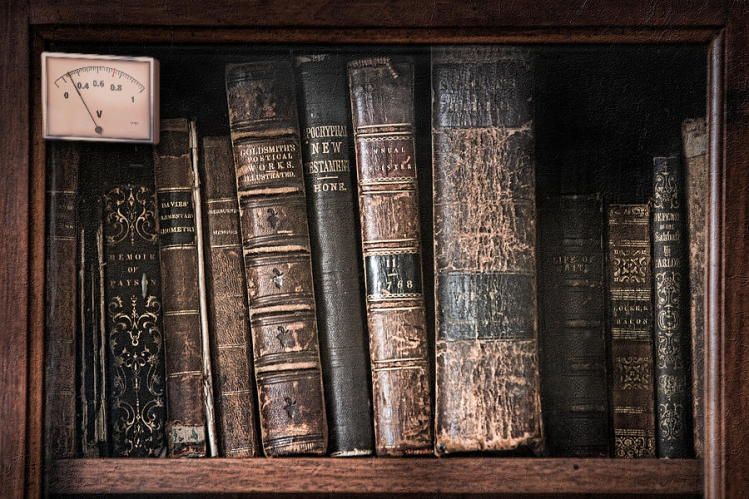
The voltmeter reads **0.3** V
